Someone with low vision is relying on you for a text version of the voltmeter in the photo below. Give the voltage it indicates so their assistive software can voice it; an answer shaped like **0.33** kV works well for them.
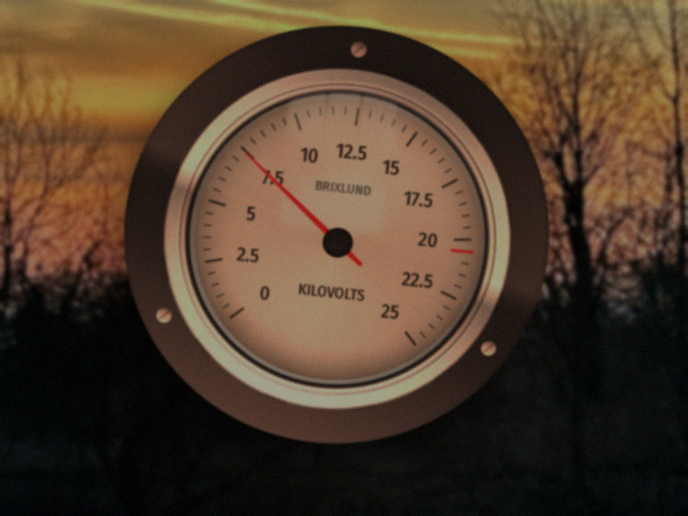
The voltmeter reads **7.5** kV
